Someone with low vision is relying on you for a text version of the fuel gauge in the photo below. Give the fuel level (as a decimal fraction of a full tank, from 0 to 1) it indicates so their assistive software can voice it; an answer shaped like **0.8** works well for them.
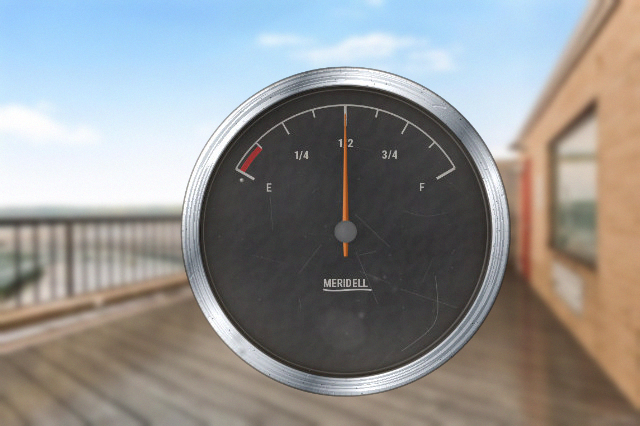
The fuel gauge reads **0.5**
